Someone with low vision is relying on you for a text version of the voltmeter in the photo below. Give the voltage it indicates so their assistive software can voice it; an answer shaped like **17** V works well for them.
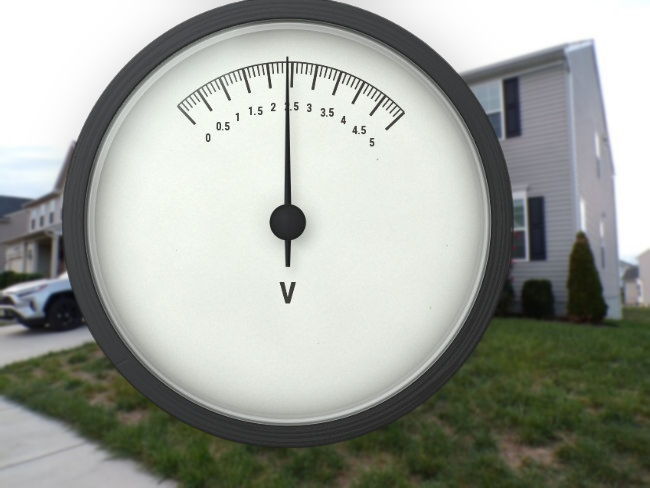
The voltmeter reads **2.4** V
